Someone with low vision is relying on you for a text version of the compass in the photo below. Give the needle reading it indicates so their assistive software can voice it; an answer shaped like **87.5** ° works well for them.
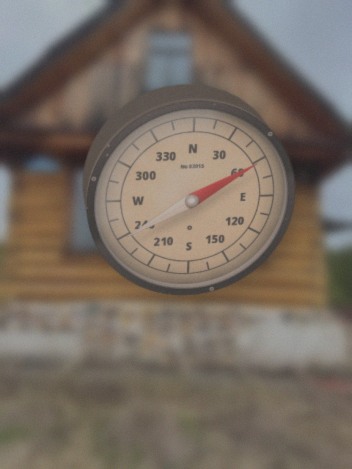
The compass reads **60** °
